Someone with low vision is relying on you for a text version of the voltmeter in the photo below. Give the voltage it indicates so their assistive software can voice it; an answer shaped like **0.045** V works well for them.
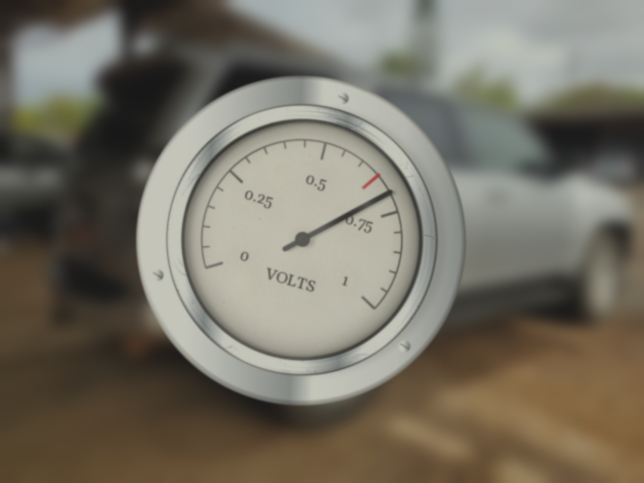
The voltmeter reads **0.7** V
